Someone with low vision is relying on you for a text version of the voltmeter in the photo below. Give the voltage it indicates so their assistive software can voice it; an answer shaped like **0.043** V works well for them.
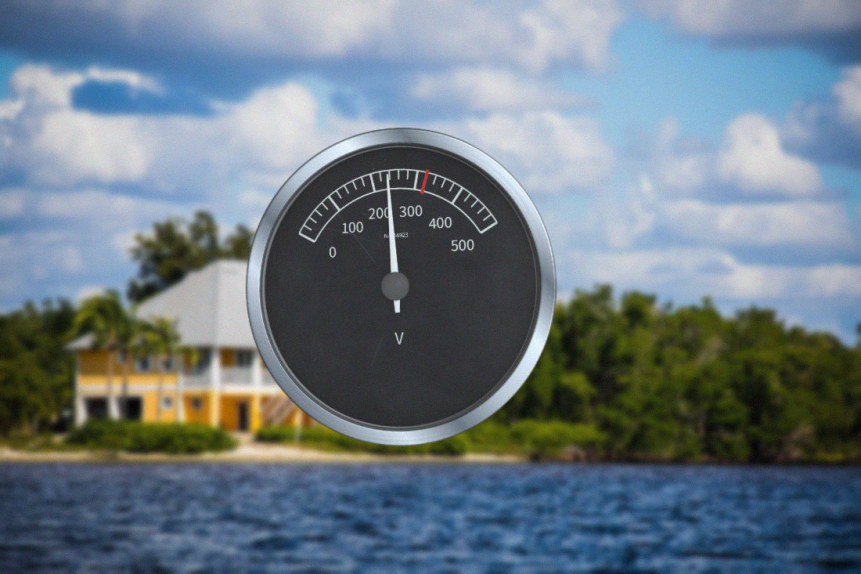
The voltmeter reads **240** V
